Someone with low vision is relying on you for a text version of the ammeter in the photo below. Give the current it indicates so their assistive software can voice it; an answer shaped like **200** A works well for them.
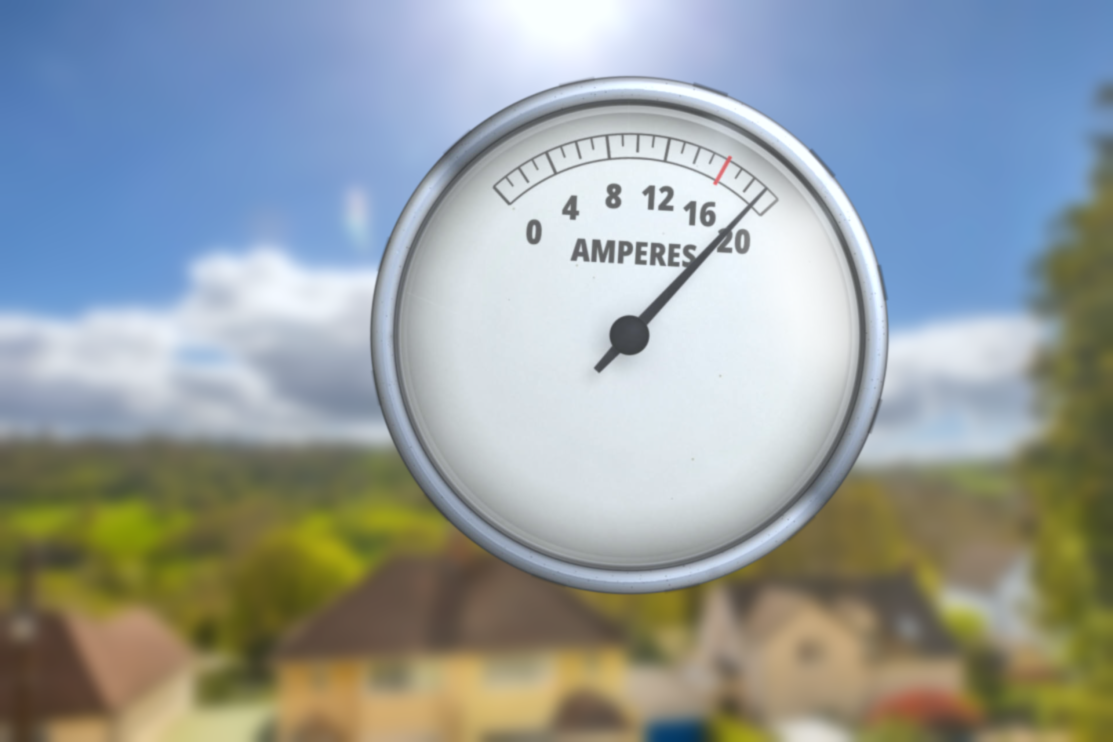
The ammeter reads **19** A
